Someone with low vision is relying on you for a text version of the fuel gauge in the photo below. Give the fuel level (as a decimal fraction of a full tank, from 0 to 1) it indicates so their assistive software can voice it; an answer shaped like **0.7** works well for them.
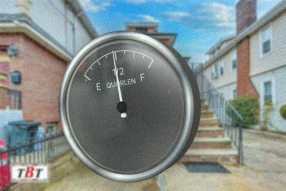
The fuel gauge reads **0.5**
